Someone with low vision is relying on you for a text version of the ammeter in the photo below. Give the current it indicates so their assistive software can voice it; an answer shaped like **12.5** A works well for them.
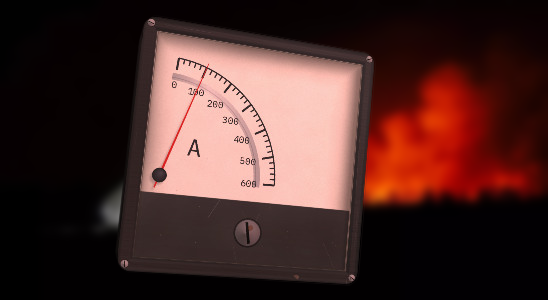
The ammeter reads **100** A
